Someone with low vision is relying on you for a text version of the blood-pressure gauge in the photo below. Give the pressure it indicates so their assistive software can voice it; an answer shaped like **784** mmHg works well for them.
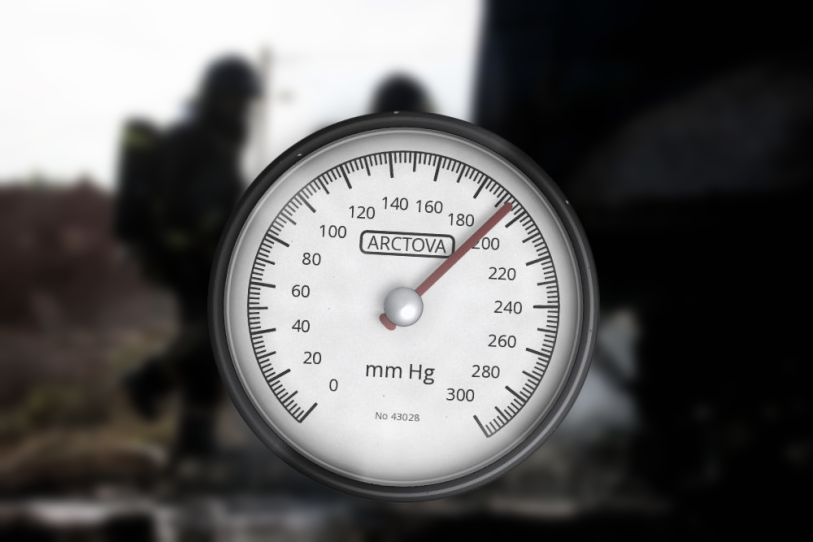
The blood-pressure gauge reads **194** mmHg
